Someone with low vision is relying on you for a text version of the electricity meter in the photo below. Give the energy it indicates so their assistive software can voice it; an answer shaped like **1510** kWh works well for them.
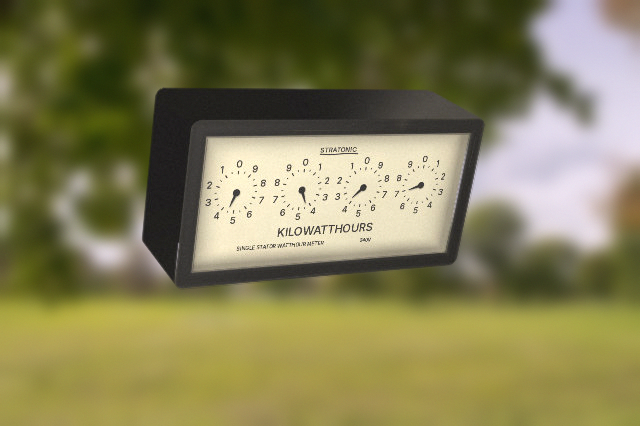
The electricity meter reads **4437** kWh
